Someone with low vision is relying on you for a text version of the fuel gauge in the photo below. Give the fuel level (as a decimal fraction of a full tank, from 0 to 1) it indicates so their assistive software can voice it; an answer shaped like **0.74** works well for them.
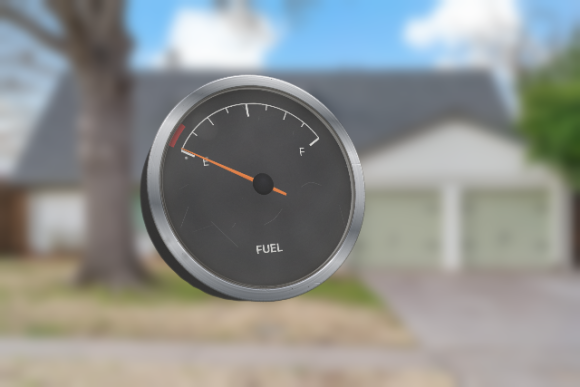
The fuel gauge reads **0**
